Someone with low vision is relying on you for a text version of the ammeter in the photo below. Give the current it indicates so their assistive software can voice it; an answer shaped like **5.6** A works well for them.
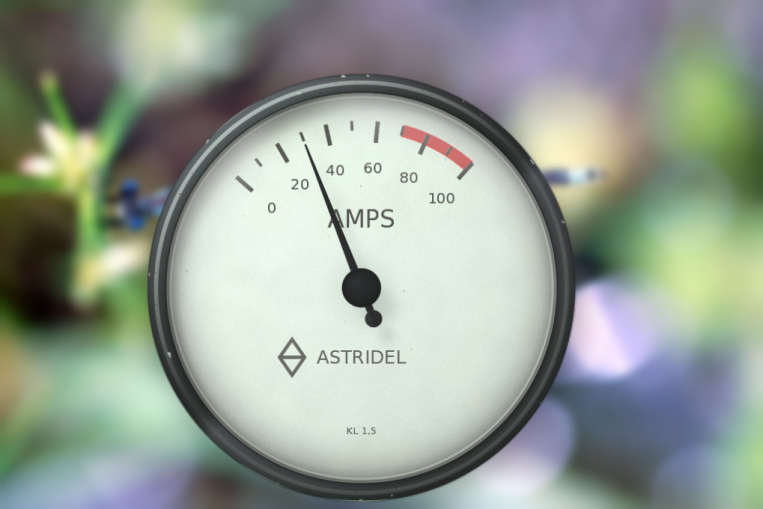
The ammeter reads **30** A
